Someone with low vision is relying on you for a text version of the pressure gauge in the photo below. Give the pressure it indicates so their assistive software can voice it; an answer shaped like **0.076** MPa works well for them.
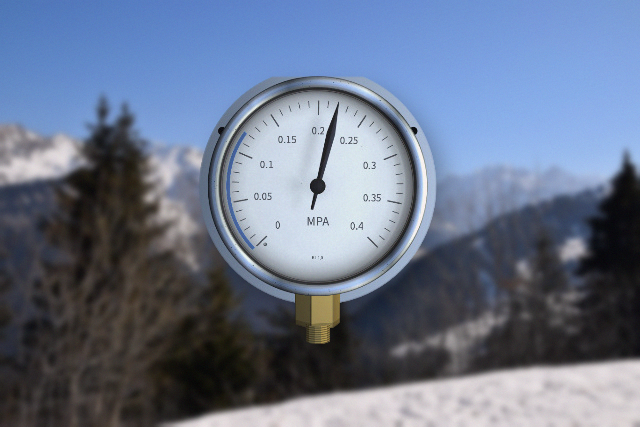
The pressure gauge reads **0.22** MPa
